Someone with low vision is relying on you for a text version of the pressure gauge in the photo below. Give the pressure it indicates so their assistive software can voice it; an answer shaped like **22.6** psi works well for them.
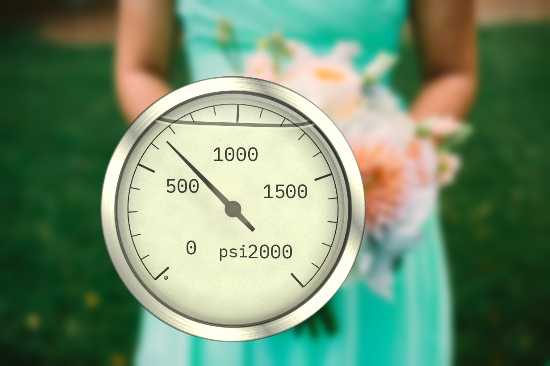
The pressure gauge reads **650** psi
